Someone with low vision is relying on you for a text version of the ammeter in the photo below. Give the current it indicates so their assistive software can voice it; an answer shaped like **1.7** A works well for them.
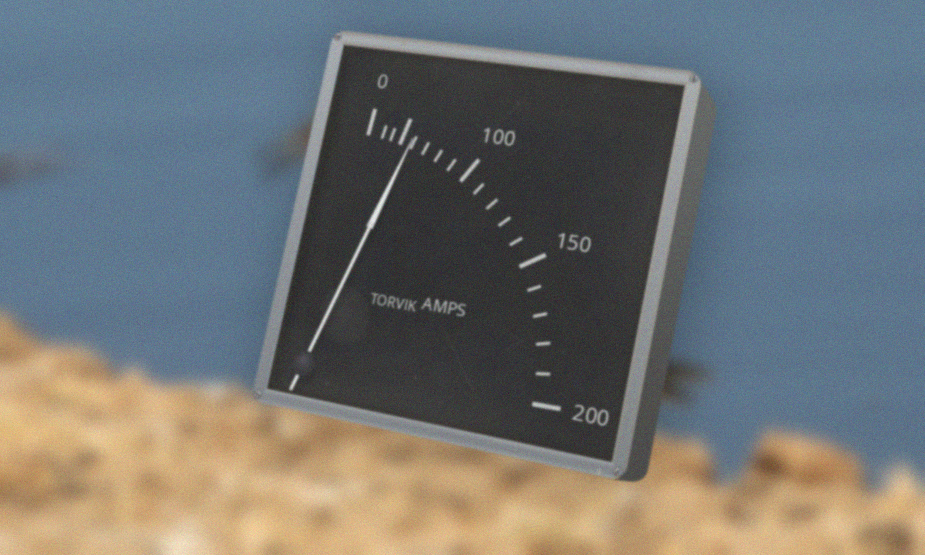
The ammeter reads **60** A
